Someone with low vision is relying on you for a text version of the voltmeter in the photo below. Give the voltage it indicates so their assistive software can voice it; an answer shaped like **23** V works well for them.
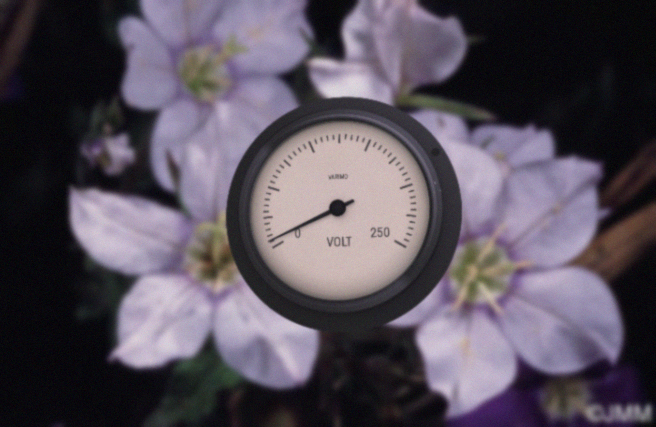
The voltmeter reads **5** V
